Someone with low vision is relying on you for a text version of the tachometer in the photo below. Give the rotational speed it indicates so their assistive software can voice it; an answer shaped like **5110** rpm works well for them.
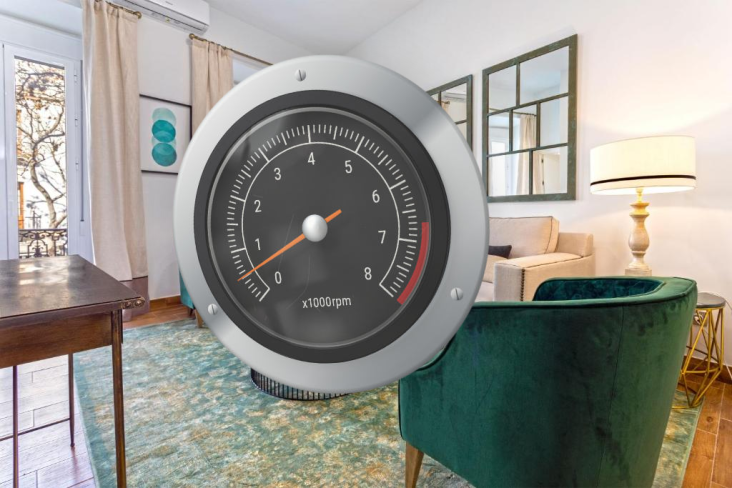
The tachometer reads **500** rpm
